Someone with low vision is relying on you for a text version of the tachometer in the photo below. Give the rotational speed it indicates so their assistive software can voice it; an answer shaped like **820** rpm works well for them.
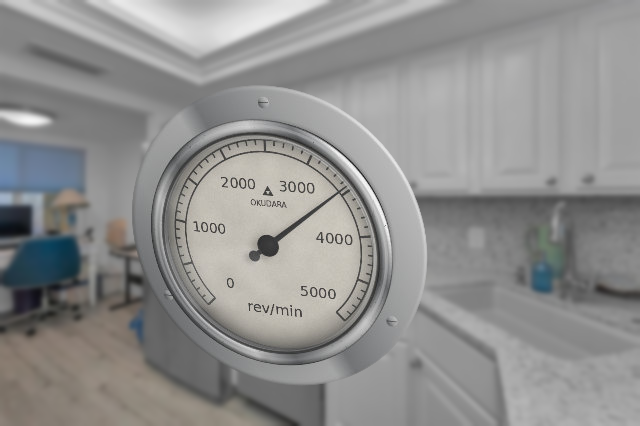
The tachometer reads **3450** rpm
